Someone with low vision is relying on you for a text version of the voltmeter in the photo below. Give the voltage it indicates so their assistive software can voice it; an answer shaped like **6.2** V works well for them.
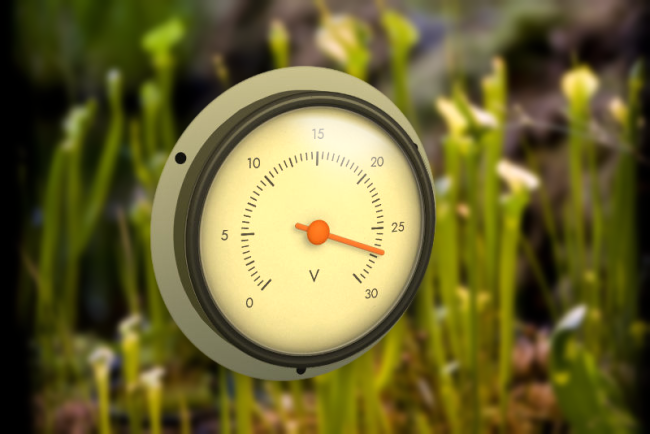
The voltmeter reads **27** V
